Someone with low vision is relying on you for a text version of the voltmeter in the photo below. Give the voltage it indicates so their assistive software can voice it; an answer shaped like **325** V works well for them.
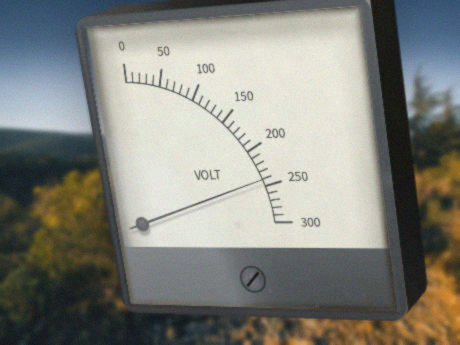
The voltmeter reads **240** V
